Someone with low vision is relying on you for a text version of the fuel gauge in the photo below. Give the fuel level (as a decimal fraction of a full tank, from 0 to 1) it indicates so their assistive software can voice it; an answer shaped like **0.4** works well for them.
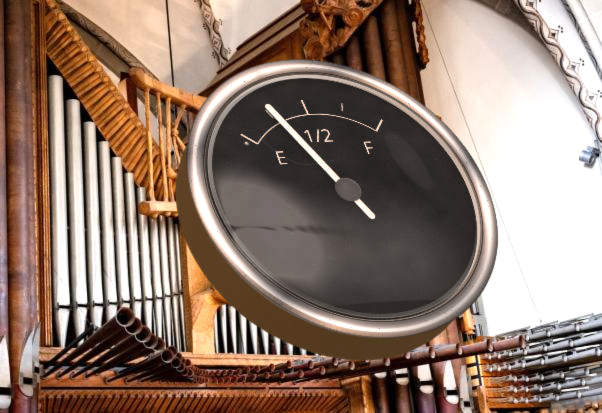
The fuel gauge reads **0.25**
